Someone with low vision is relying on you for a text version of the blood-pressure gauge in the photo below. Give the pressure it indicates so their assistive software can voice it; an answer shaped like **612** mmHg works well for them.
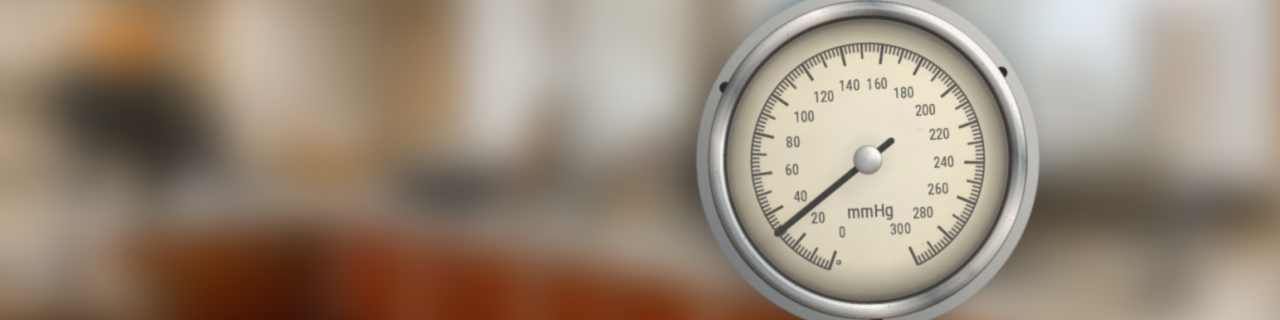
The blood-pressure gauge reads **30** mmHg
